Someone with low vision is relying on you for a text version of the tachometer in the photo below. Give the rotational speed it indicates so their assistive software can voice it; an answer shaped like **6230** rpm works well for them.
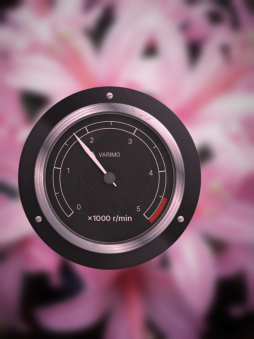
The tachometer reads **1750** rpm
